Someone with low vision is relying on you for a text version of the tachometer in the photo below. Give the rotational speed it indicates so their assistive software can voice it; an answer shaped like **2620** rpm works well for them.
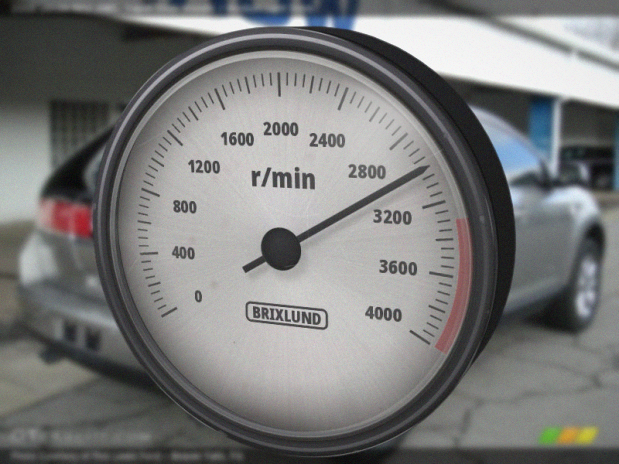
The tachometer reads **3000** rpm
